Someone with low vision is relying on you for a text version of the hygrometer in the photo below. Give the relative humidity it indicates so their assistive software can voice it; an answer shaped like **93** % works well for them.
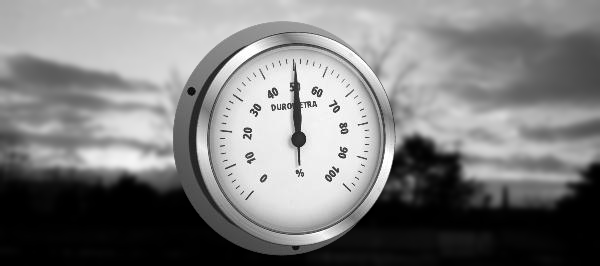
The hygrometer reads **50** %
